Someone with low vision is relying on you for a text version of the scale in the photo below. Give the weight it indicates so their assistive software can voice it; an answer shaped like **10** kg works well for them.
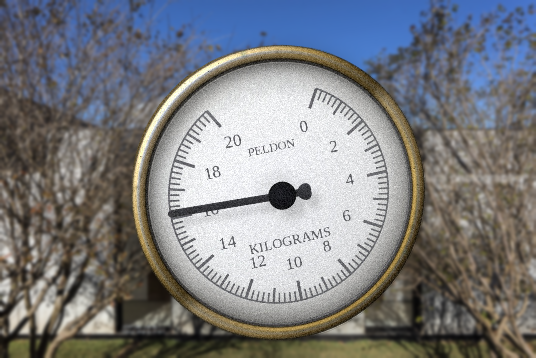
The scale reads **16.2** kg
